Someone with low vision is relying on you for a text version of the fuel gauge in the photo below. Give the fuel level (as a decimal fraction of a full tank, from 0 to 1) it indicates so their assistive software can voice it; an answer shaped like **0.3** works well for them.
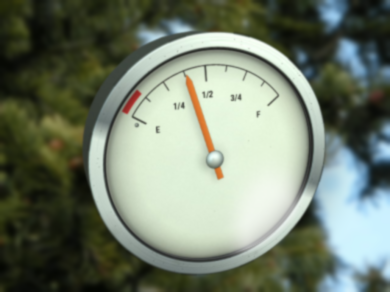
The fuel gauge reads **0.375**
